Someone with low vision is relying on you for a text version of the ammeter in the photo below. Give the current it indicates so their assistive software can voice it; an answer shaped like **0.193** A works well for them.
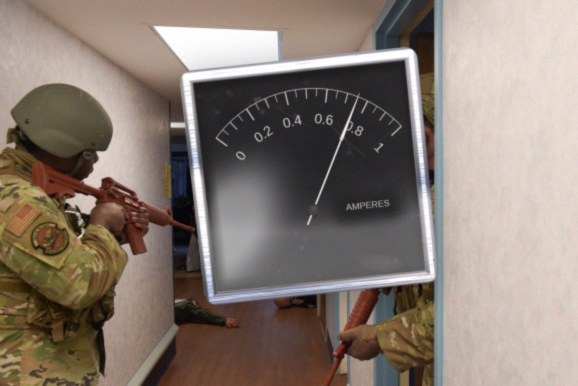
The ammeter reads **0.75** A
